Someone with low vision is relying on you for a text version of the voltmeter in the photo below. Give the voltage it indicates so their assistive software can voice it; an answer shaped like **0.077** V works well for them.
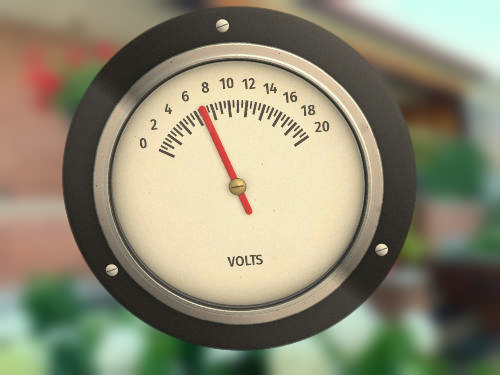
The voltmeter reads **7** V
